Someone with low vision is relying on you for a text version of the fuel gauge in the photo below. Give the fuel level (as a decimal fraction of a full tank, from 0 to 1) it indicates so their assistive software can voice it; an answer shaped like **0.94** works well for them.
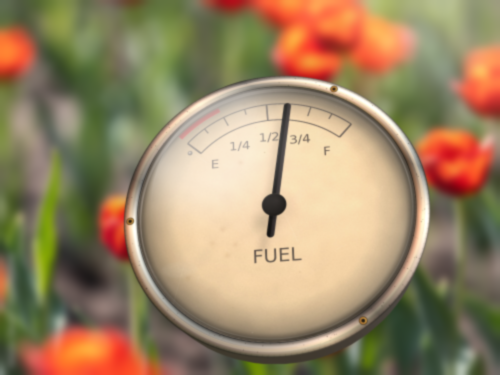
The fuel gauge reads **0.625**
